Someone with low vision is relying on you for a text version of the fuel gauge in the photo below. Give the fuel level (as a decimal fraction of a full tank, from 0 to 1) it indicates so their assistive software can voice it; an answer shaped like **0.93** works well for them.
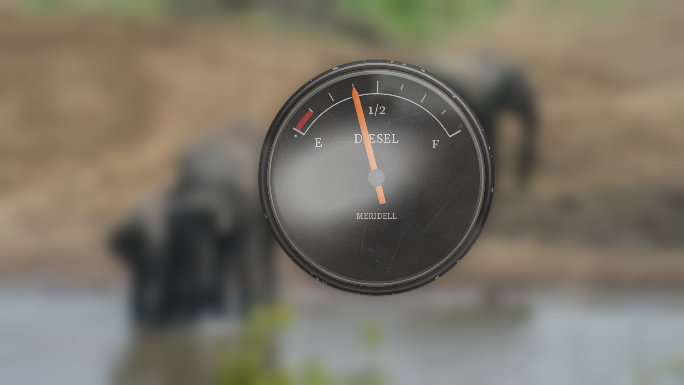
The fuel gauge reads **0.375**
